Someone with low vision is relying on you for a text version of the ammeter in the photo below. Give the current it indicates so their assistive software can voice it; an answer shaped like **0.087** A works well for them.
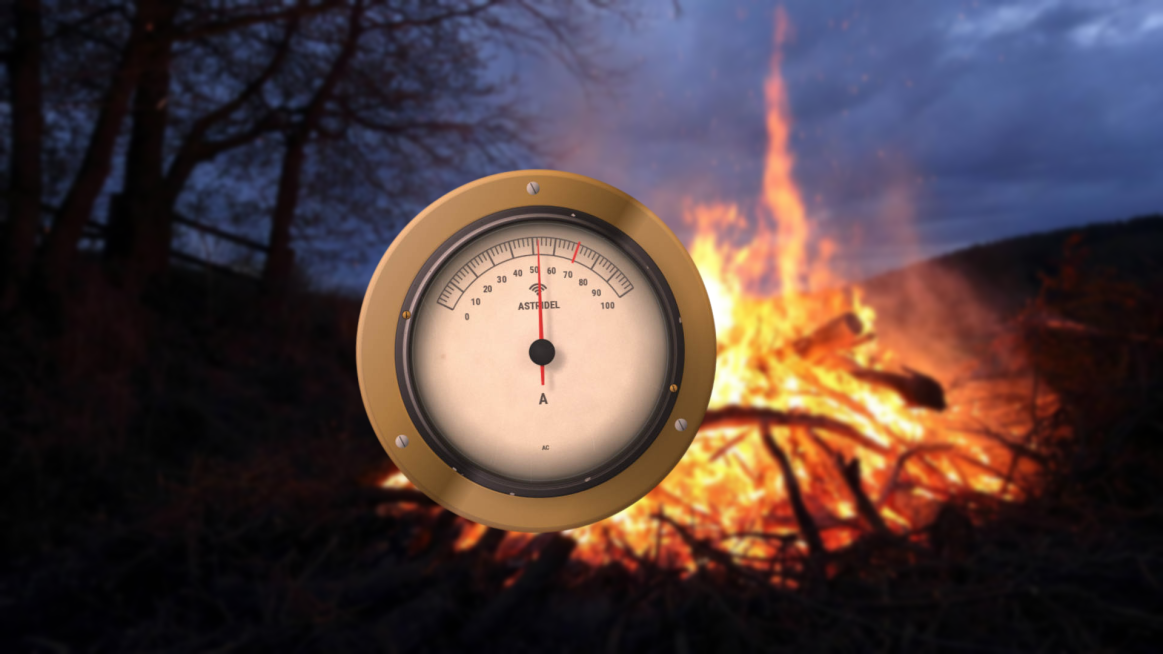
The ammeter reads **52** A
